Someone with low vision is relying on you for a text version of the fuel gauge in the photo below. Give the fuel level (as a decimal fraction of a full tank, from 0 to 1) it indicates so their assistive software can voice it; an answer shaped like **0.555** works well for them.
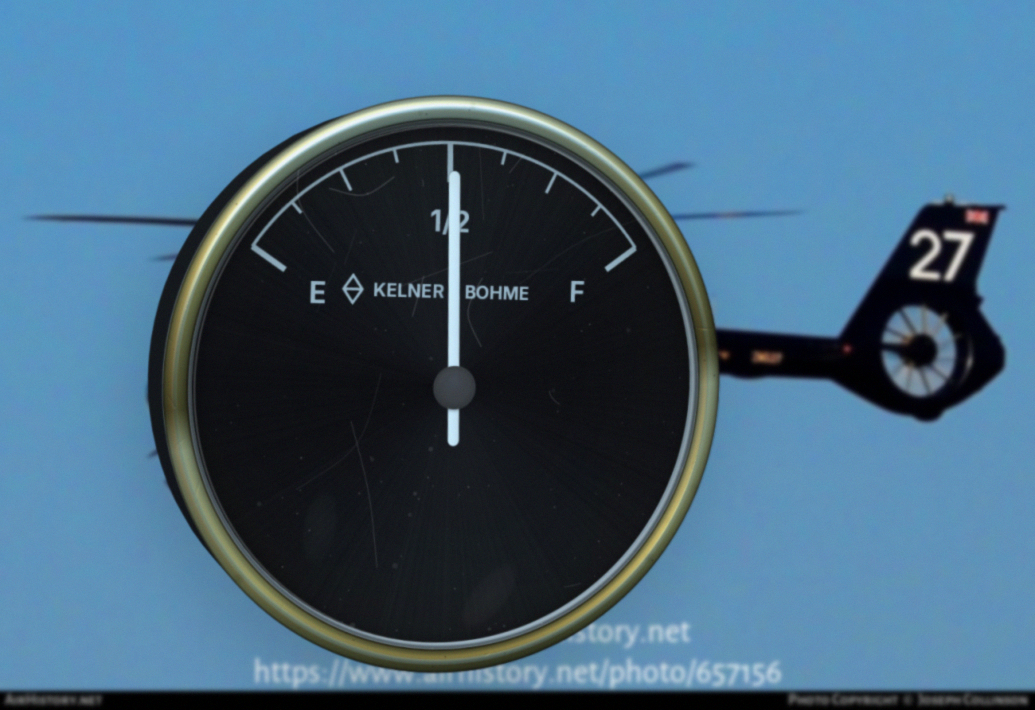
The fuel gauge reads **0.5**
